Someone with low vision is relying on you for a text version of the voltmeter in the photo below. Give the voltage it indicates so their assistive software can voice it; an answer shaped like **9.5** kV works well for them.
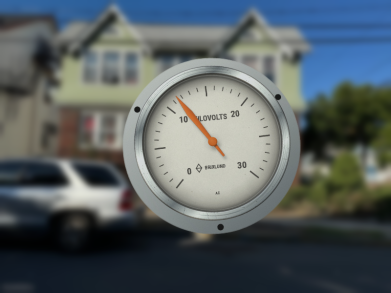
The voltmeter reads **11.5** kV
